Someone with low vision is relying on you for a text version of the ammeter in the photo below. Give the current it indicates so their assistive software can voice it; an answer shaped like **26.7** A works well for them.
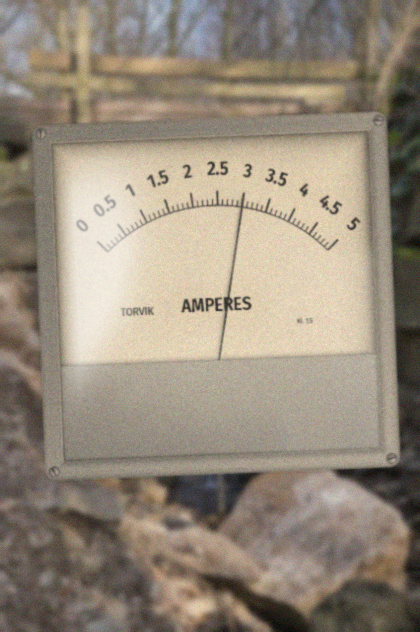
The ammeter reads **3** A
